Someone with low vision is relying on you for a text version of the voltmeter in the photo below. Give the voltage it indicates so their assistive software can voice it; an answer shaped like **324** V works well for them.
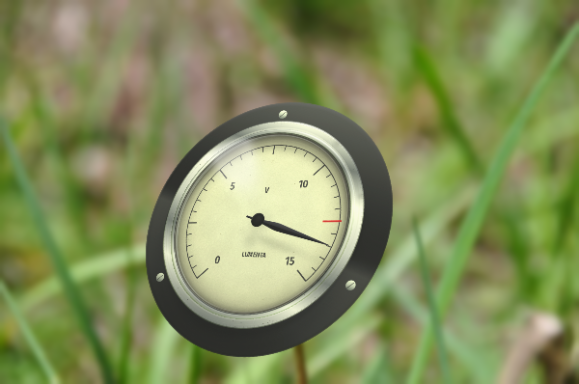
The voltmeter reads **13.5** V
